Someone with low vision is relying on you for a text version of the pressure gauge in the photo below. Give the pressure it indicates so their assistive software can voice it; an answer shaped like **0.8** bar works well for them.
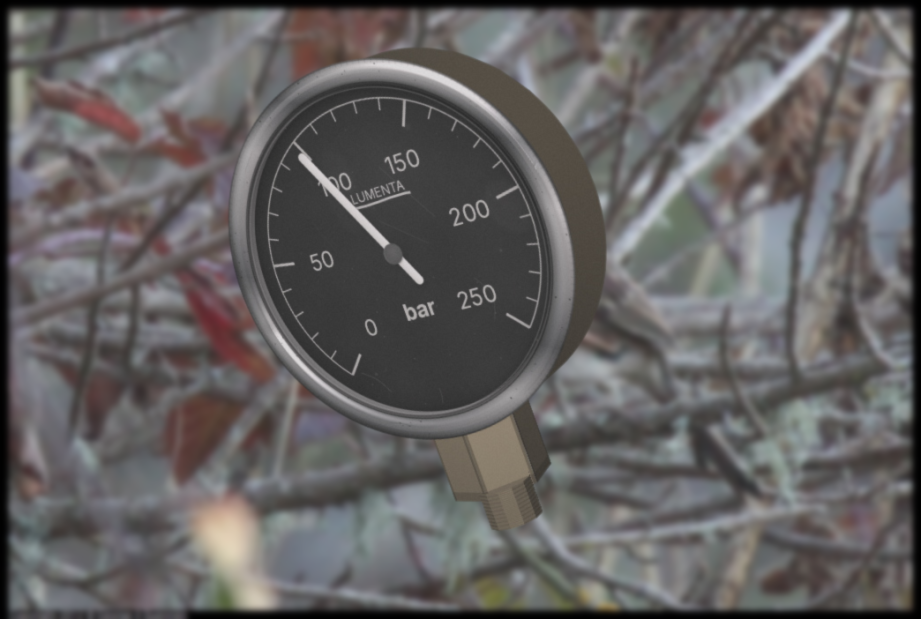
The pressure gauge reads **100** bar
